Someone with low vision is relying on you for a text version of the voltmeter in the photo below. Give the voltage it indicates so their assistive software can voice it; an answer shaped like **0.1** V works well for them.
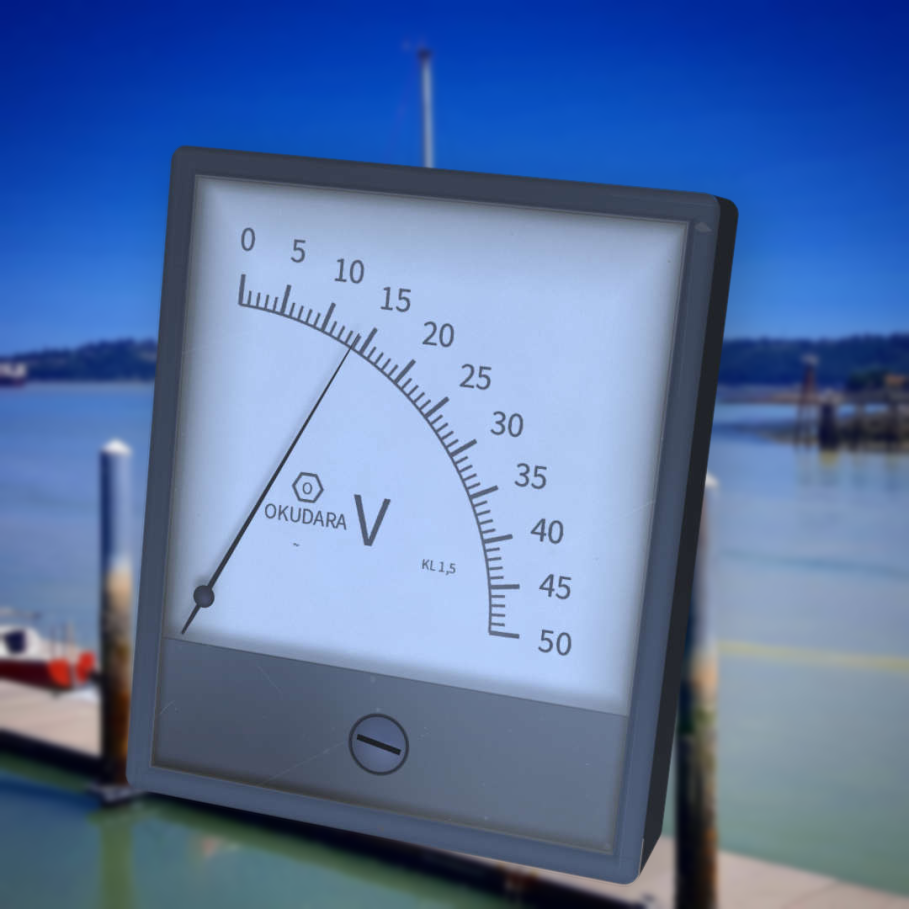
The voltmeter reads **14** V
